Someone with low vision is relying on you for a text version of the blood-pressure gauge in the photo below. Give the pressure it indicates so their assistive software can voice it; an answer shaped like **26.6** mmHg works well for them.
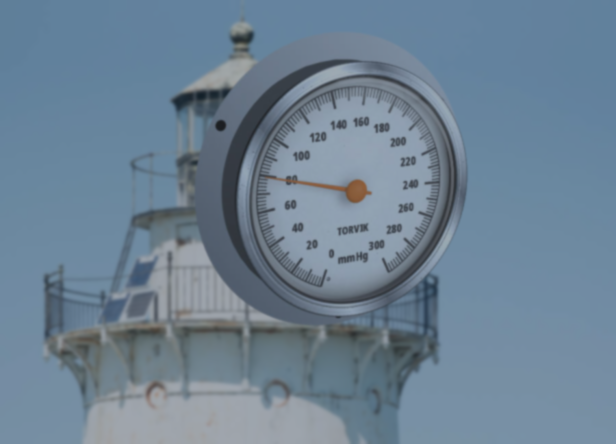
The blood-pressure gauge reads **80** mmHg
